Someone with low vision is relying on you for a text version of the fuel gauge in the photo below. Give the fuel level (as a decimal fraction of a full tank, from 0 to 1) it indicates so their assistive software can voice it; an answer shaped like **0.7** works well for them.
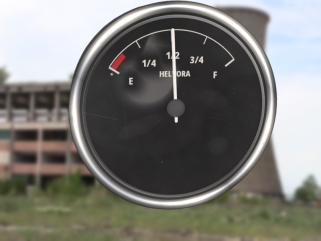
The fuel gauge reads **0.5**
